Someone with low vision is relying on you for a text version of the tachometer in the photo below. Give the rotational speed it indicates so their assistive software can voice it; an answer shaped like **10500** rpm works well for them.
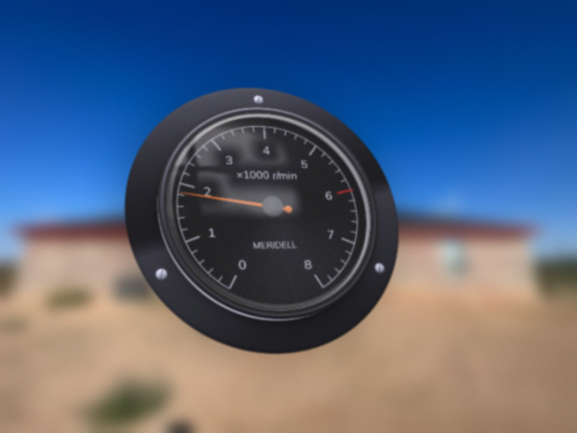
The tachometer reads **1800** rpm
